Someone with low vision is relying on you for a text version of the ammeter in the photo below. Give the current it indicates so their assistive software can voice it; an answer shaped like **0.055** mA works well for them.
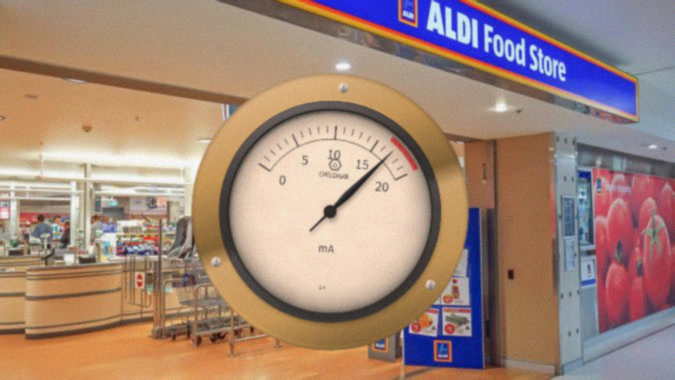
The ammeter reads **17** mA
